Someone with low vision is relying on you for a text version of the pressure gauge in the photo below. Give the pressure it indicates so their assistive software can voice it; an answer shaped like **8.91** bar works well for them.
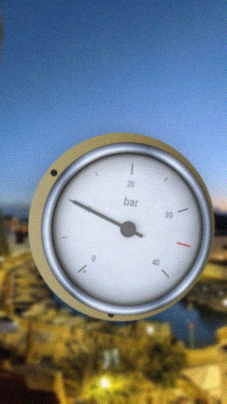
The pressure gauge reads **10** bar
